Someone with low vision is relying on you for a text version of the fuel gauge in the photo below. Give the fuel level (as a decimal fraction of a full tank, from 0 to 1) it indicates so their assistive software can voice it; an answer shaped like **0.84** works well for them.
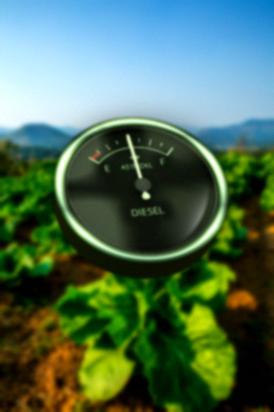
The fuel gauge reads **0.5**
